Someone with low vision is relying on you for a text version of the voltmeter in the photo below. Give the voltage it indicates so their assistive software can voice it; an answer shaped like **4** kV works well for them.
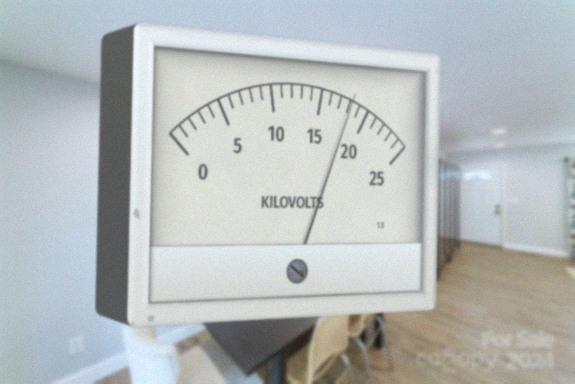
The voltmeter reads **18** kV
